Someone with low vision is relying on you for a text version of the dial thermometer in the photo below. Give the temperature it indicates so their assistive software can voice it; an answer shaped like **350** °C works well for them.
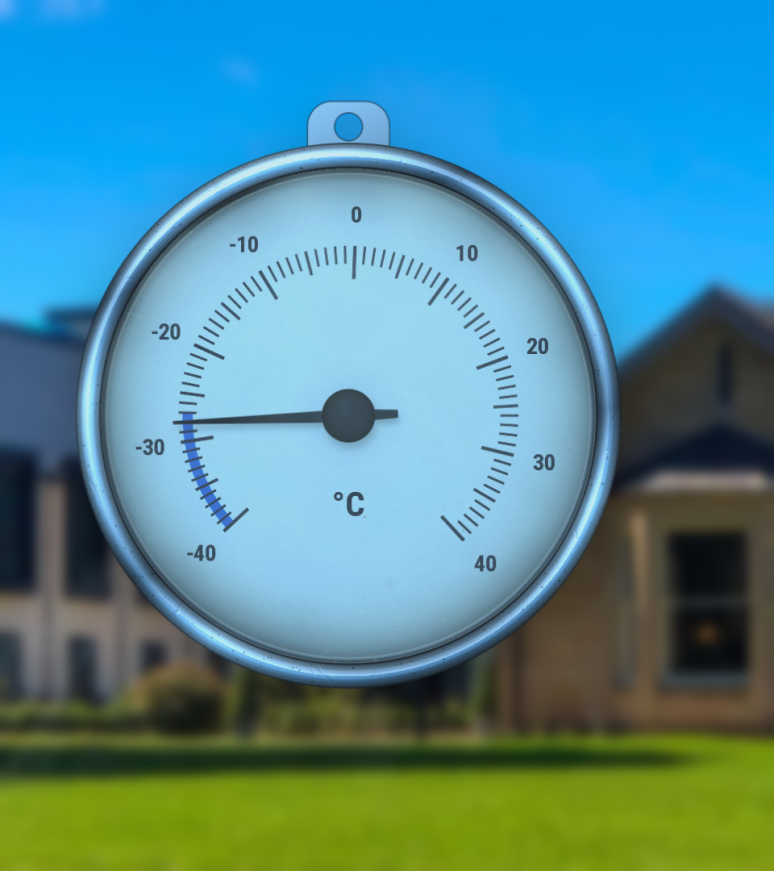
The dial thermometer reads **-28** °C
